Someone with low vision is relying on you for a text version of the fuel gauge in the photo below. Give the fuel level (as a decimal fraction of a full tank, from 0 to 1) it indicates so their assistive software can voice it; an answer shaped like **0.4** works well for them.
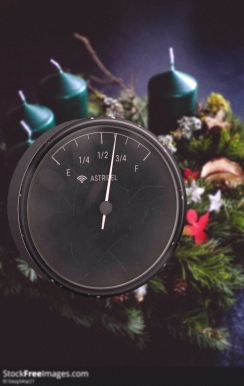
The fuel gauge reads **0.625**
